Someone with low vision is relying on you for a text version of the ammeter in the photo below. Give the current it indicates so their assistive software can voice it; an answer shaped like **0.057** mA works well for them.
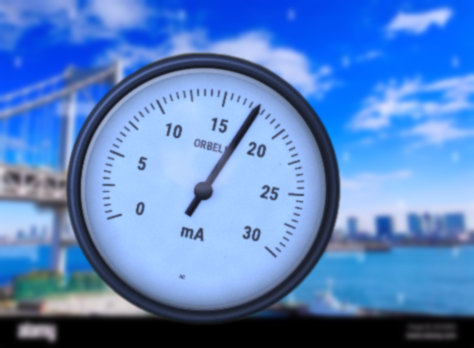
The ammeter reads **17.5** mA
